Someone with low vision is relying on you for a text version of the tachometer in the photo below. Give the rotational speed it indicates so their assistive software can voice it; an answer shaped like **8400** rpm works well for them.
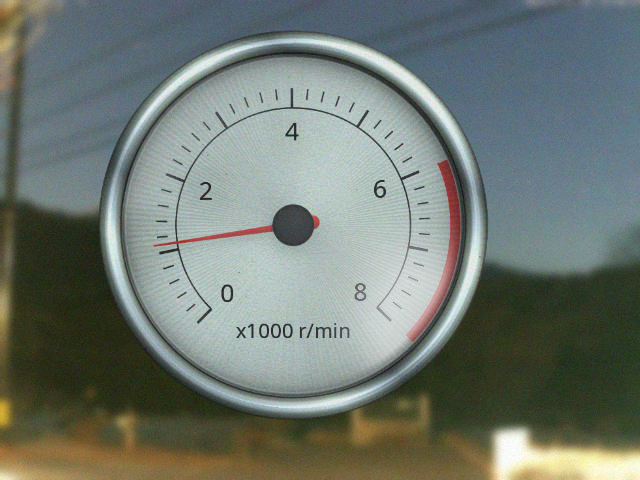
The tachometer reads **1100** rpm
